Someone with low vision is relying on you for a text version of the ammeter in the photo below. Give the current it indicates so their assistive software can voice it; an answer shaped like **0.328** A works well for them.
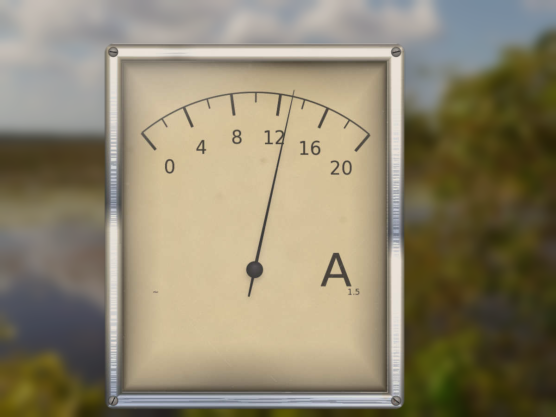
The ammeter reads **13** A
